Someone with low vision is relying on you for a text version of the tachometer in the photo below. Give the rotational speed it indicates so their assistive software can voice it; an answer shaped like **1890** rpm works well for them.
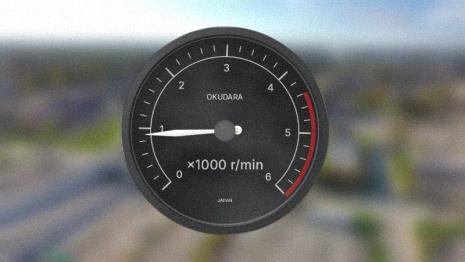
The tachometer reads **900** rpm
